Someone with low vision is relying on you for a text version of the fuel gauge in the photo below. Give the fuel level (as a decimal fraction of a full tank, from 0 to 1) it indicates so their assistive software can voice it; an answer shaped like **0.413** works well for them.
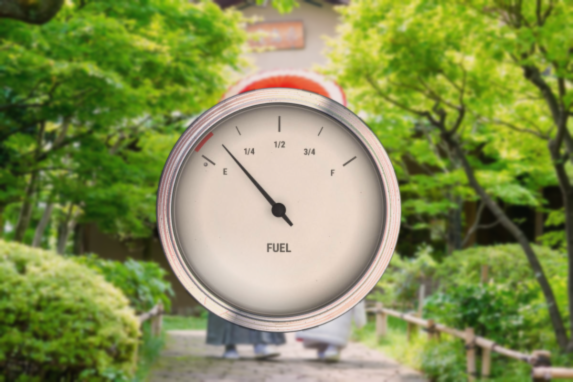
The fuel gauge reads **0.125**
